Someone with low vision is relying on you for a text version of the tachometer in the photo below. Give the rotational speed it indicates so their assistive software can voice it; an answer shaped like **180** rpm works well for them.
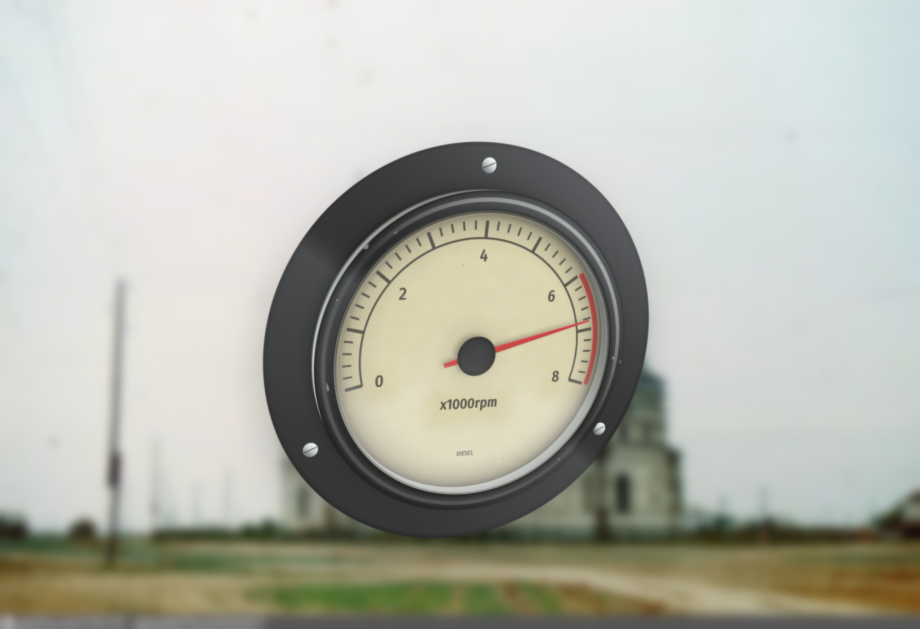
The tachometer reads **6800** rpm
